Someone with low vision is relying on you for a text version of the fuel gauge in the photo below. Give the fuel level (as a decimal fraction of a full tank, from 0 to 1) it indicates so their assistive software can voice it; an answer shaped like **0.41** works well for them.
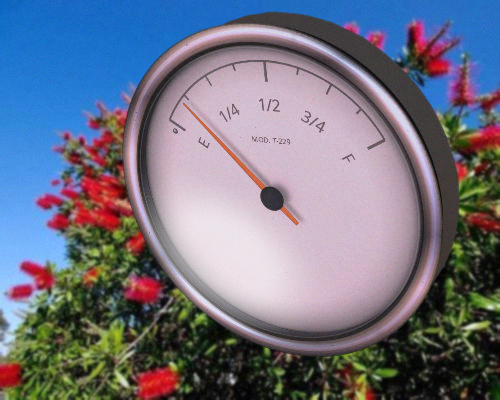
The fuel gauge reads **0.125**
